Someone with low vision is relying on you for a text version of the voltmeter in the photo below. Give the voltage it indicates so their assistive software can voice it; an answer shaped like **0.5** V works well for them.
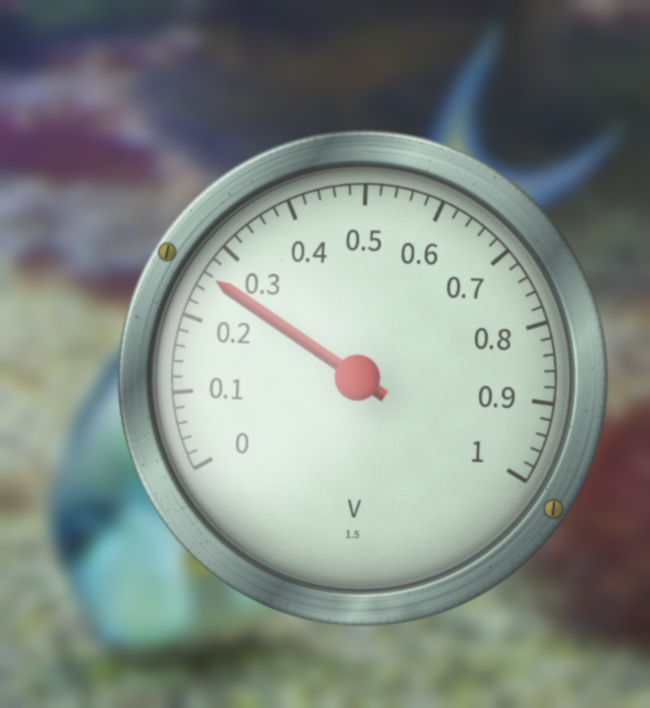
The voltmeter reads **0.26** V
